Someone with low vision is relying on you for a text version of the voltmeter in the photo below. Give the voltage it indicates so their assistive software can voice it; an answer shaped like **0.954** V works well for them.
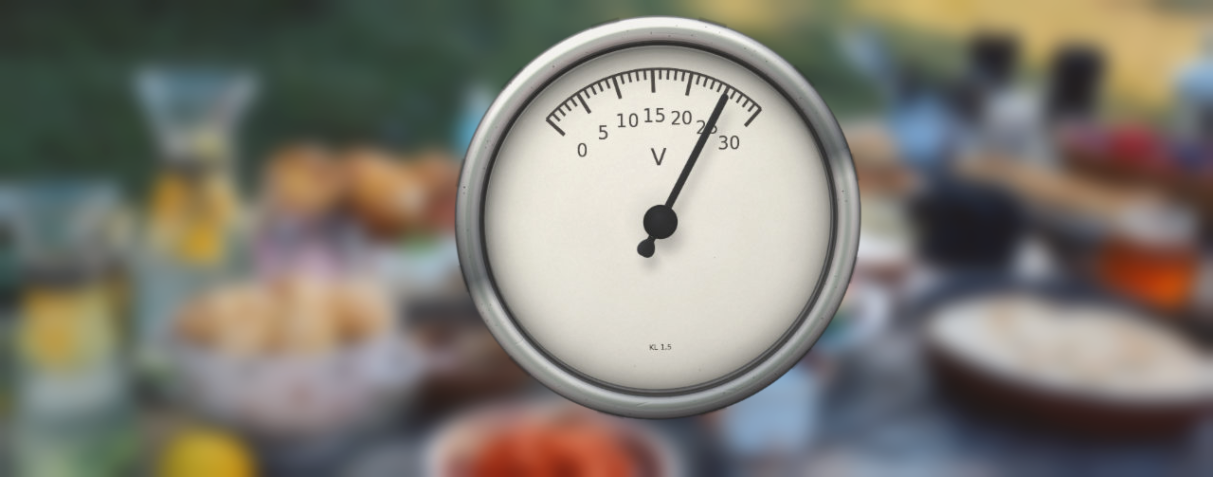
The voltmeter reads **25** V
